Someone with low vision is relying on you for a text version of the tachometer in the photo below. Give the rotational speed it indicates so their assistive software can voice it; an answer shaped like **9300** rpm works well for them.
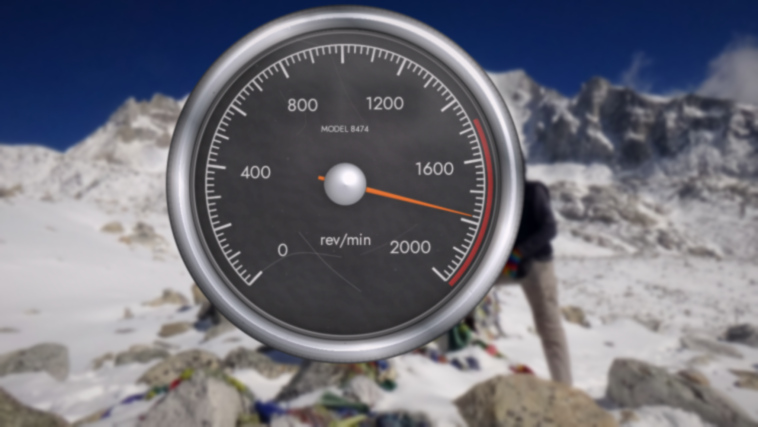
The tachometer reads **1780** rpm
